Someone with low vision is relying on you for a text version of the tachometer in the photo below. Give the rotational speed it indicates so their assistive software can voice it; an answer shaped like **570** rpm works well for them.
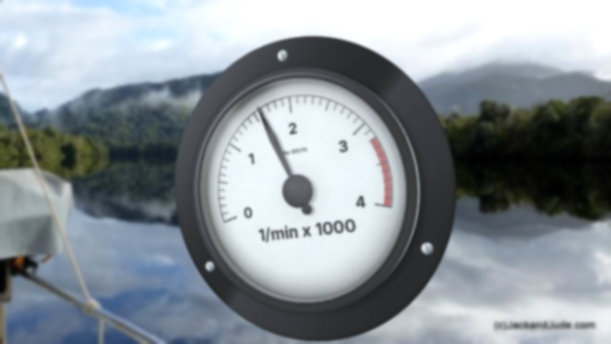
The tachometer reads **1600** rpm
